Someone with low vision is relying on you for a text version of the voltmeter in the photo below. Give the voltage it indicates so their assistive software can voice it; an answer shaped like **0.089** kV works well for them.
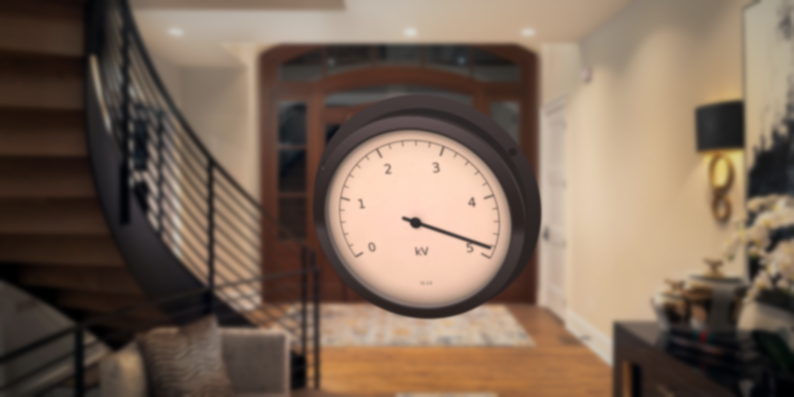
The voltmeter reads **4.8** kV
